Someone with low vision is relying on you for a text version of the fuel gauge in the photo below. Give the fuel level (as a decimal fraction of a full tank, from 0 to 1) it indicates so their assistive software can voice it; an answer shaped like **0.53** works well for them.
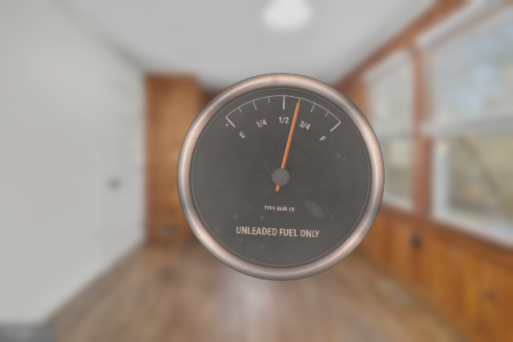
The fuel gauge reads **0.625**
